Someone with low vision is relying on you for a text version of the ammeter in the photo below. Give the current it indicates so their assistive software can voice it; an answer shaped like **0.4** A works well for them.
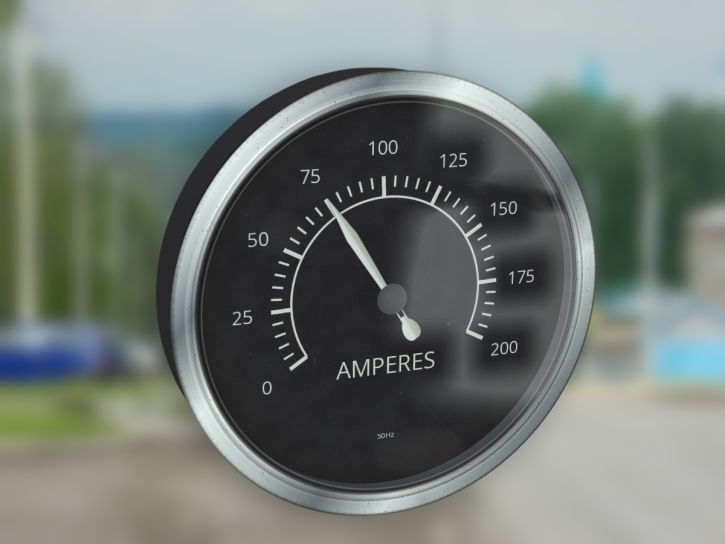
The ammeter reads **75** A
